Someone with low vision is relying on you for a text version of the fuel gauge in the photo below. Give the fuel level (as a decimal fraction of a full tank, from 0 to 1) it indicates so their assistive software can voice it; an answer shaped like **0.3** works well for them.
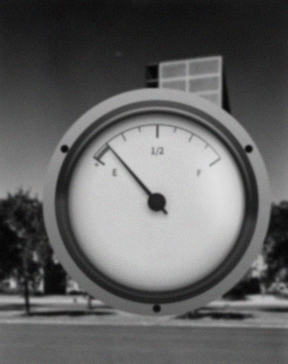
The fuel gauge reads **0.125**
